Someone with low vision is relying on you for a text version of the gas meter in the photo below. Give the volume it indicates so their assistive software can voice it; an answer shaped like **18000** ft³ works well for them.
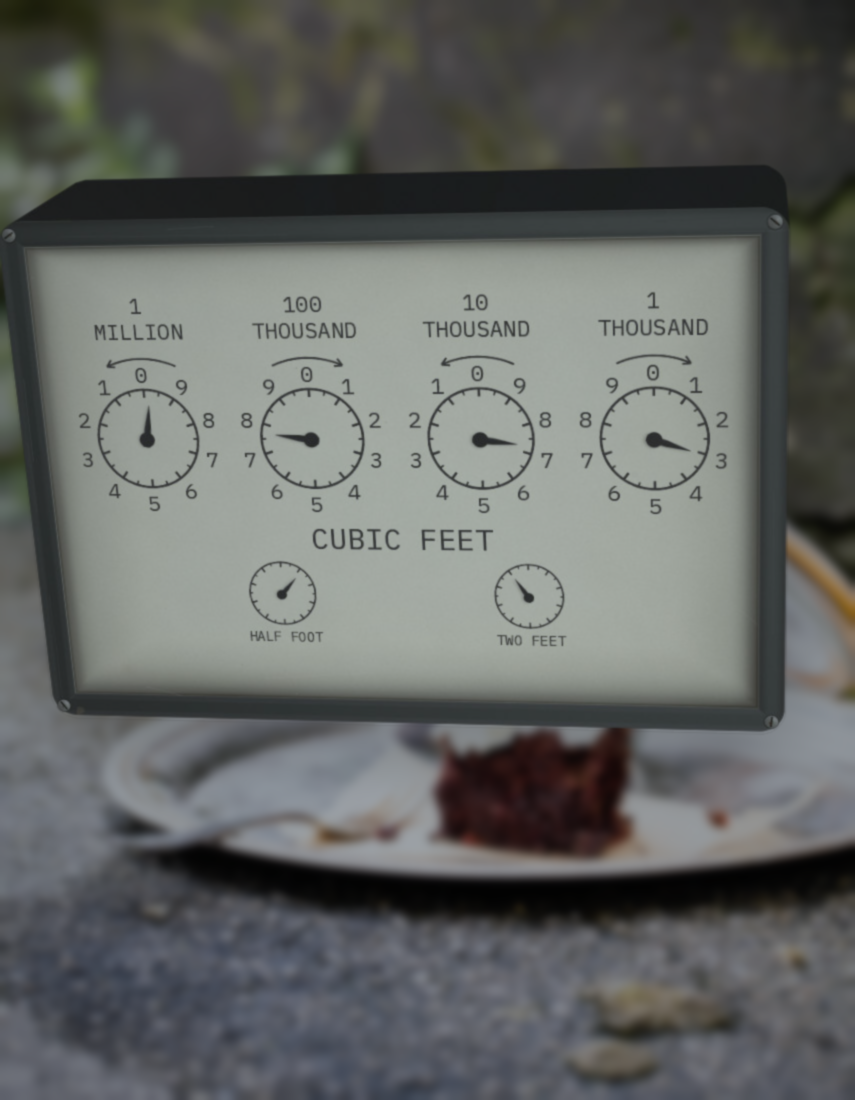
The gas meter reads **977300** ft³
